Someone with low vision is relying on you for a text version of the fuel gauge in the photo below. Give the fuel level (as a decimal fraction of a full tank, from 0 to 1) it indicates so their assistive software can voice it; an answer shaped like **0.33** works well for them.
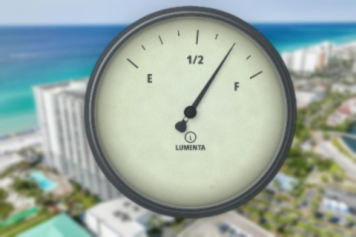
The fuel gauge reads **0.75**
